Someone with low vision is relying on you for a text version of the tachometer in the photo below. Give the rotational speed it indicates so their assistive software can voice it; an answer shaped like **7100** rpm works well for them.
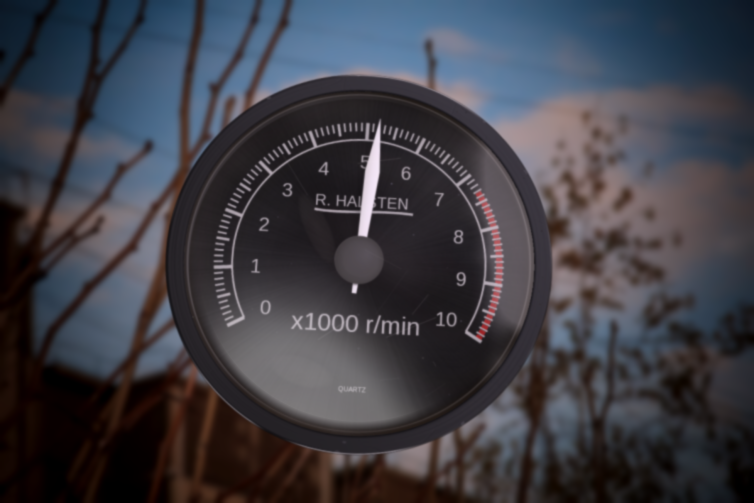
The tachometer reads **5200** rpm
